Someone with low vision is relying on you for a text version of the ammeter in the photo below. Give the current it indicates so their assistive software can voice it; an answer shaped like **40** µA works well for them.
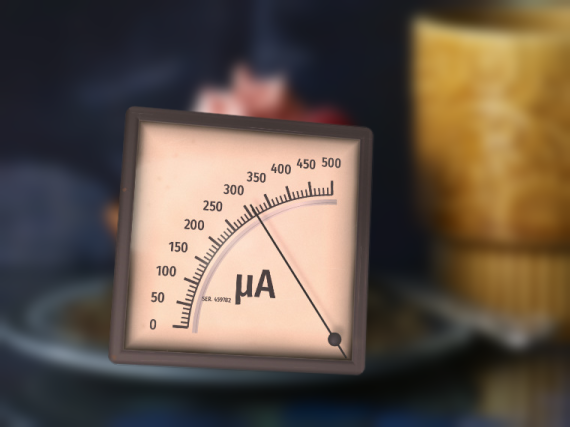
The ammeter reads **310** µA
